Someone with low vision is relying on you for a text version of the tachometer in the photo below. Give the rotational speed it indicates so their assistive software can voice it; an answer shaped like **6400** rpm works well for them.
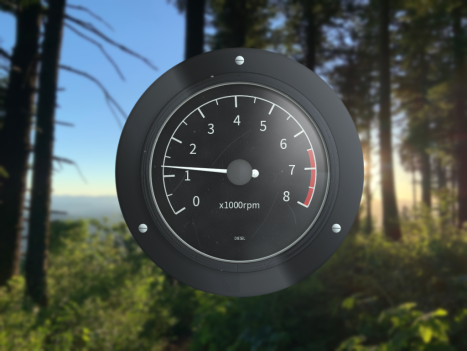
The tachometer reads **1250** rpm
